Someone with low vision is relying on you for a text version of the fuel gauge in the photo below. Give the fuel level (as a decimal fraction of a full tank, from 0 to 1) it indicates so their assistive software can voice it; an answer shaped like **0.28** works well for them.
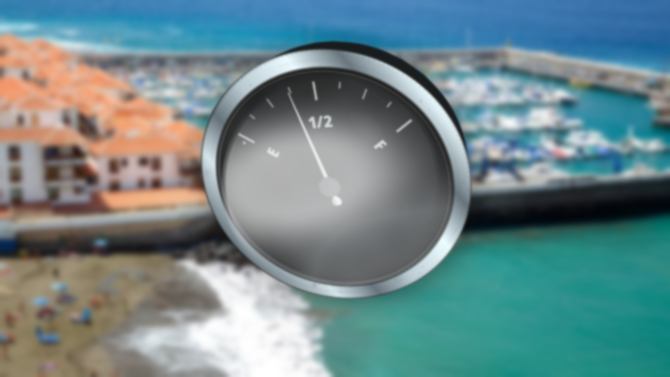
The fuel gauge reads **0.375**
